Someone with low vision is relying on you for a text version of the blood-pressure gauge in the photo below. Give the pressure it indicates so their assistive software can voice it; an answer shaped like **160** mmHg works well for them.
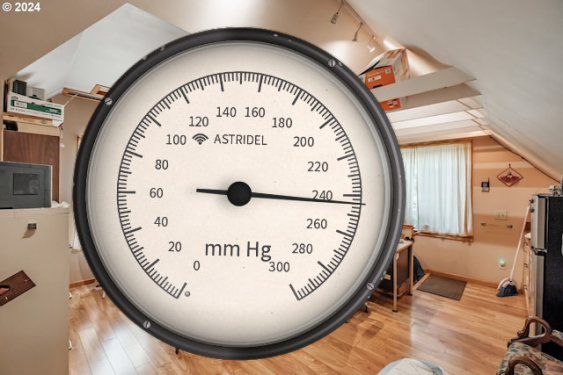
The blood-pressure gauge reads **244** mmHg
